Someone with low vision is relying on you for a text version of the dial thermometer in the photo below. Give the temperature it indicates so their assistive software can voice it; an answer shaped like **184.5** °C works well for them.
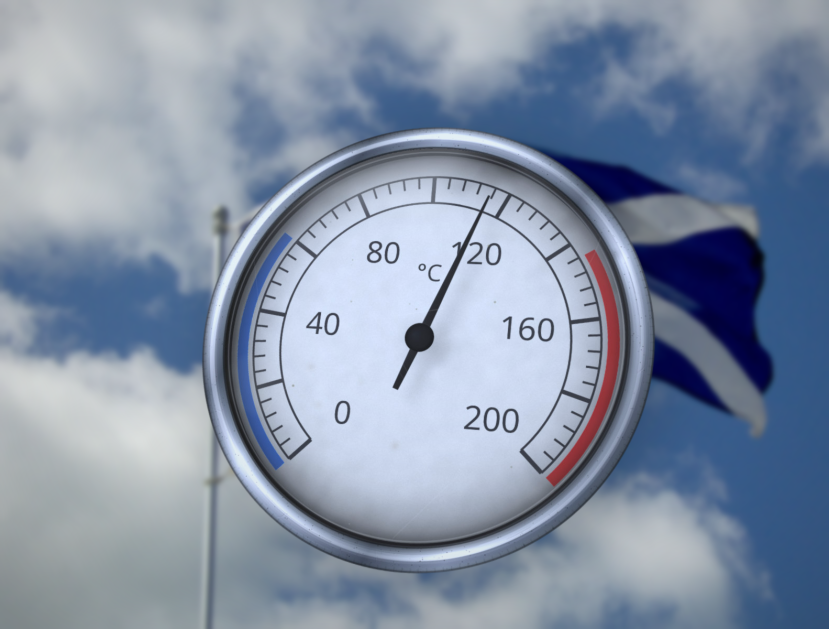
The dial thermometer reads **116** °C
